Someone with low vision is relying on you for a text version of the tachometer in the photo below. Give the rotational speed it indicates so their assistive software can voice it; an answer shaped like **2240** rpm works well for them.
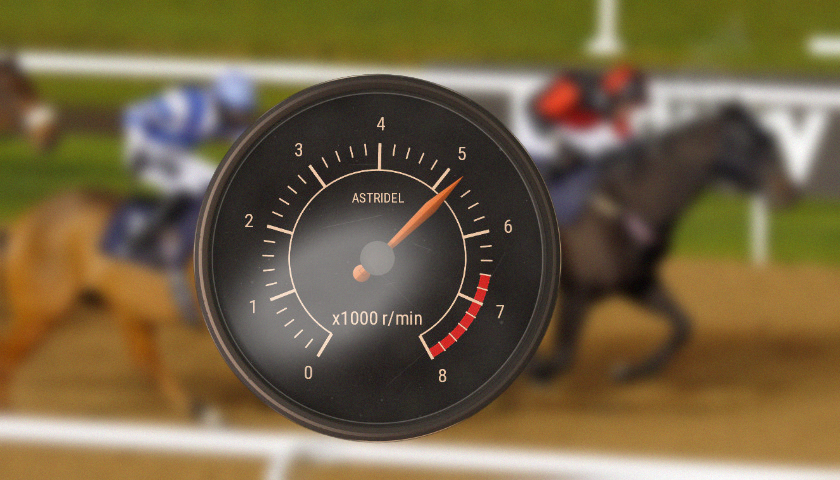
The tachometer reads **5200** rpm
